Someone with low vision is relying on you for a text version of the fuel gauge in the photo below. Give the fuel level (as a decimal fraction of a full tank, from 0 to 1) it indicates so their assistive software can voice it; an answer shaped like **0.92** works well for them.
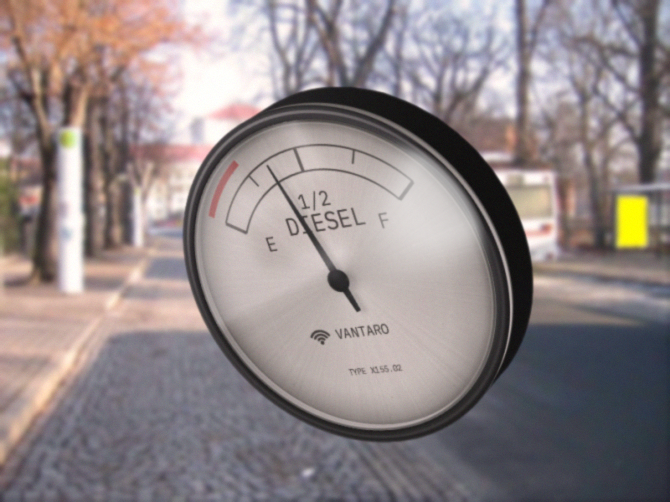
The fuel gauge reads **0.375**
